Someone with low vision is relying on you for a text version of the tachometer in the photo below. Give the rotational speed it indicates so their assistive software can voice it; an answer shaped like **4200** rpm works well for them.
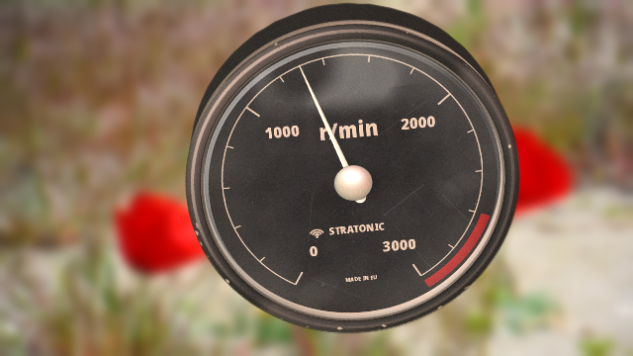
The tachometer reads **1300** rpm
